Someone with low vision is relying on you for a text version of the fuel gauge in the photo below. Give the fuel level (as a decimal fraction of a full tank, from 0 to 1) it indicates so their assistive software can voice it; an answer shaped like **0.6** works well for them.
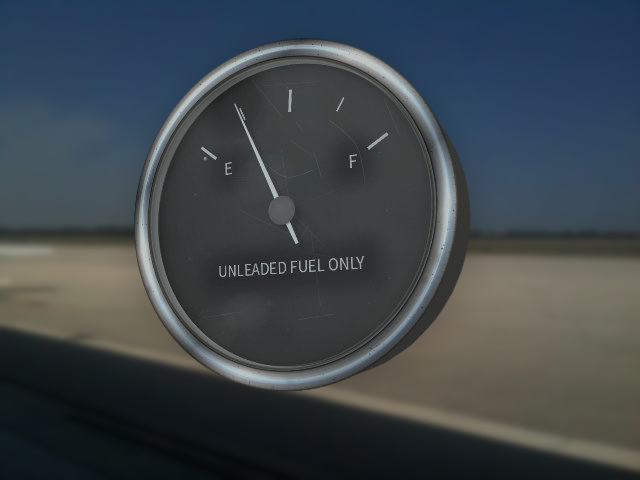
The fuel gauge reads **0.25**
